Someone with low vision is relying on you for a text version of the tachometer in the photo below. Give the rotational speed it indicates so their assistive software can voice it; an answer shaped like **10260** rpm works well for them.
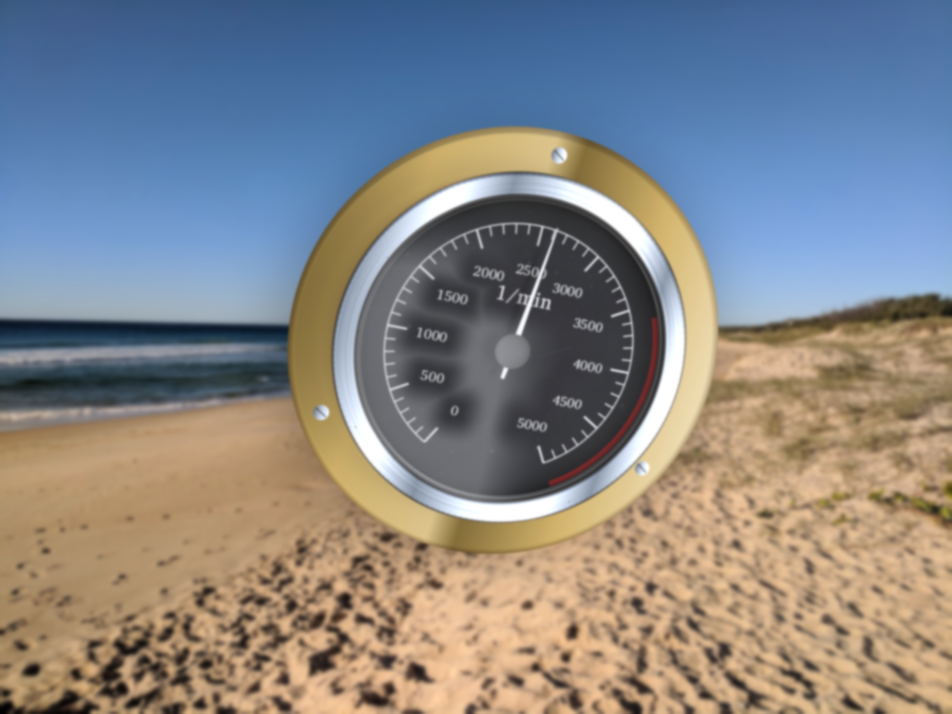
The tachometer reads **2600** rpm
